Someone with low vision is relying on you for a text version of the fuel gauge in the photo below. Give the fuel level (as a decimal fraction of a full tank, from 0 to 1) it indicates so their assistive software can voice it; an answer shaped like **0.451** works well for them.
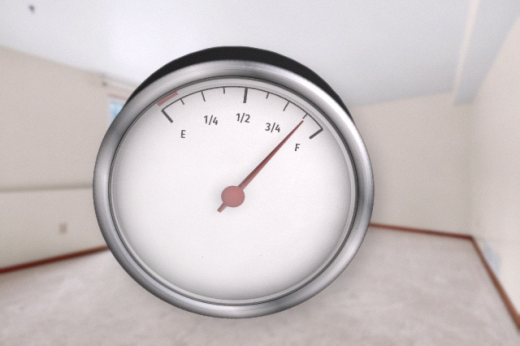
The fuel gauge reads **0.875**
